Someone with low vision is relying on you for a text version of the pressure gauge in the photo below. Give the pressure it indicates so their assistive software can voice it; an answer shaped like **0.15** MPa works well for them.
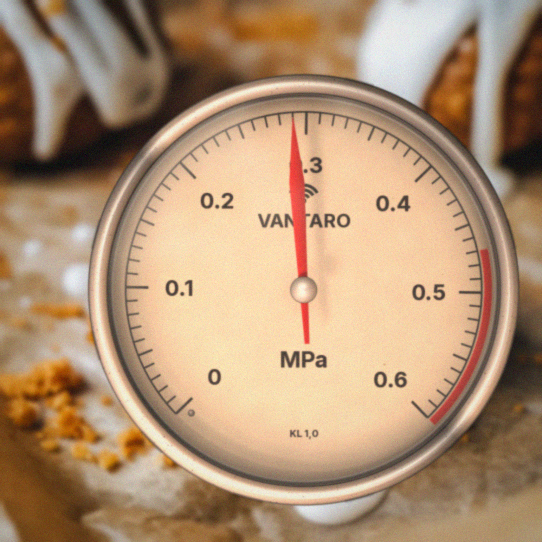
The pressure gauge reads **0.29** MPa
